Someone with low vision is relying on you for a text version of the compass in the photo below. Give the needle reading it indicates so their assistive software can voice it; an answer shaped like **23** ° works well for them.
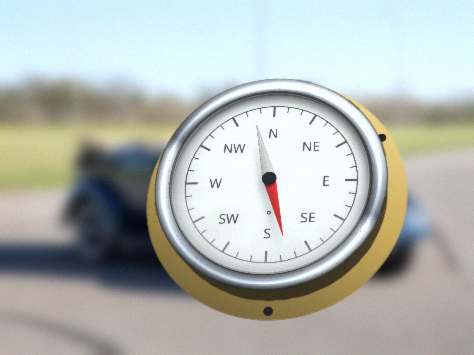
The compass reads **165** °
